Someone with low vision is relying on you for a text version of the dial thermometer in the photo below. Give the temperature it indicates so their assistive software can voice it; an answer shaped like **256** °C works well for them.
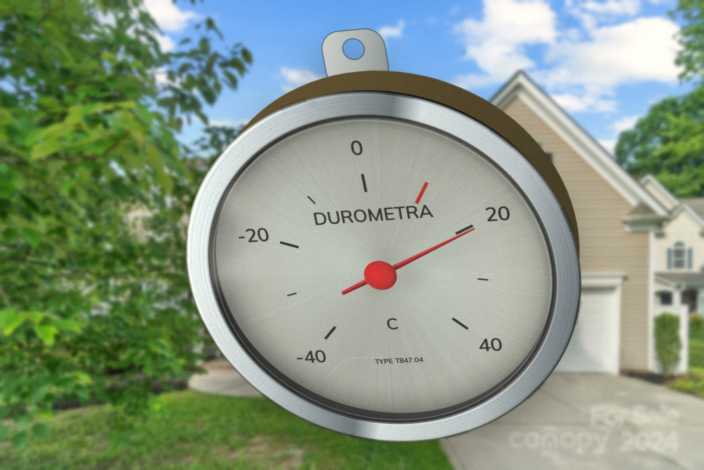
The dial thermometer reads **20** °C
